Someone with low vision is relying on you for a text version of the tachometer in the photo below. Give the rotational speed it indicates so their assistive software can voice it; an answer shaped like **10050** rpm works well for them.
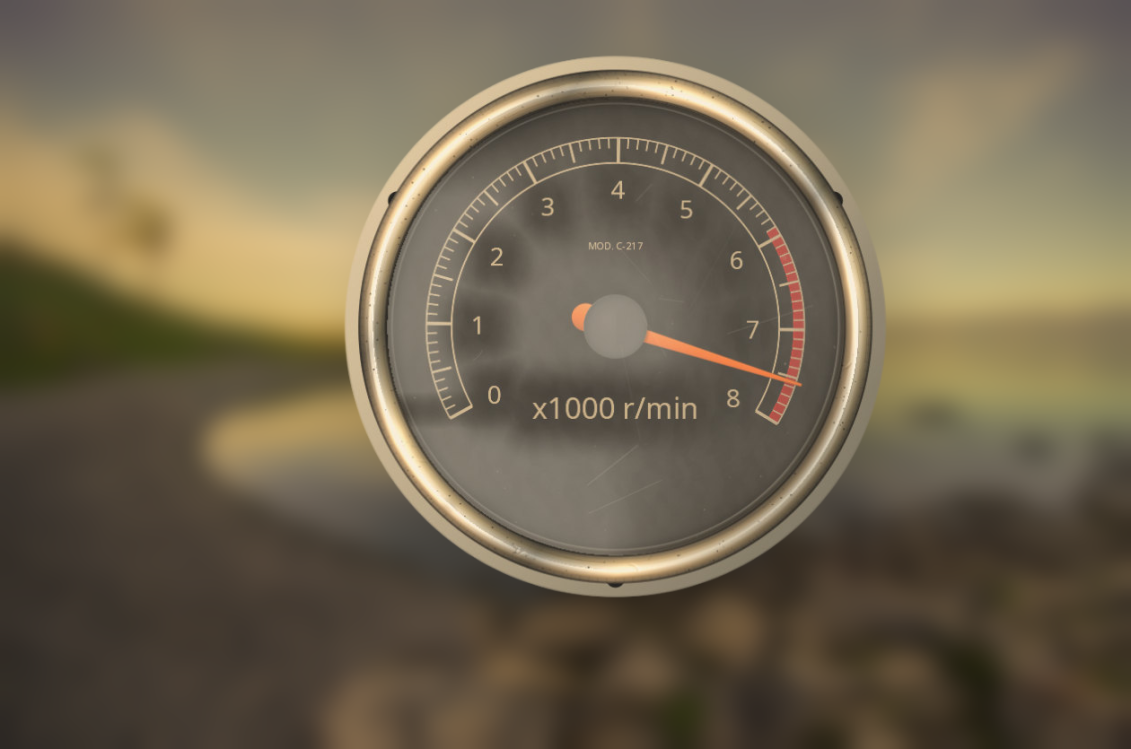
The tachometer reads **7550** rpm
